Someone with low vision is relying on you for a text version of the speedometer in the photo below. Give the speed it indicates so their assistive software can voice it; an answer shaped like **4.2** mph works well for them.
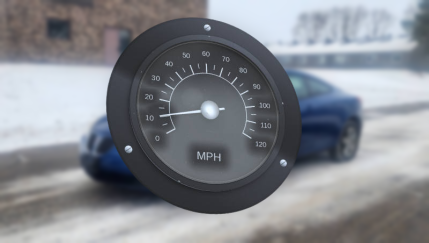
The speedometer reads **10** mph
